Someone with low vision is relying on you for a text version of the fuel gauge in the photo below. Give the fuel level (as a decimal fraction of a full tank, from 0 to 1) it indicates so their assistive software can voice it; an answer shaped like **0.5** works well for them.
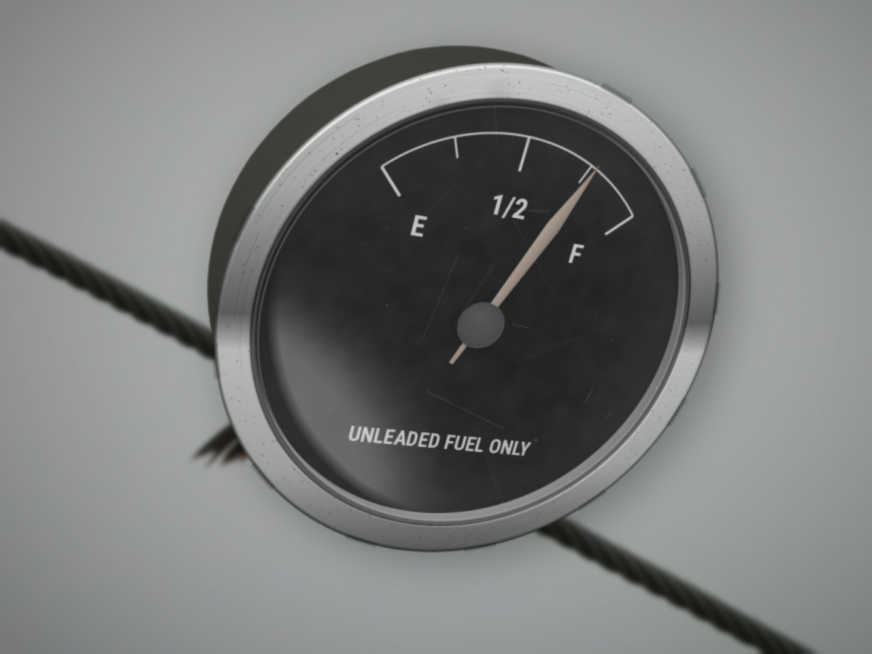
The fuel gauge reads **0.75**
